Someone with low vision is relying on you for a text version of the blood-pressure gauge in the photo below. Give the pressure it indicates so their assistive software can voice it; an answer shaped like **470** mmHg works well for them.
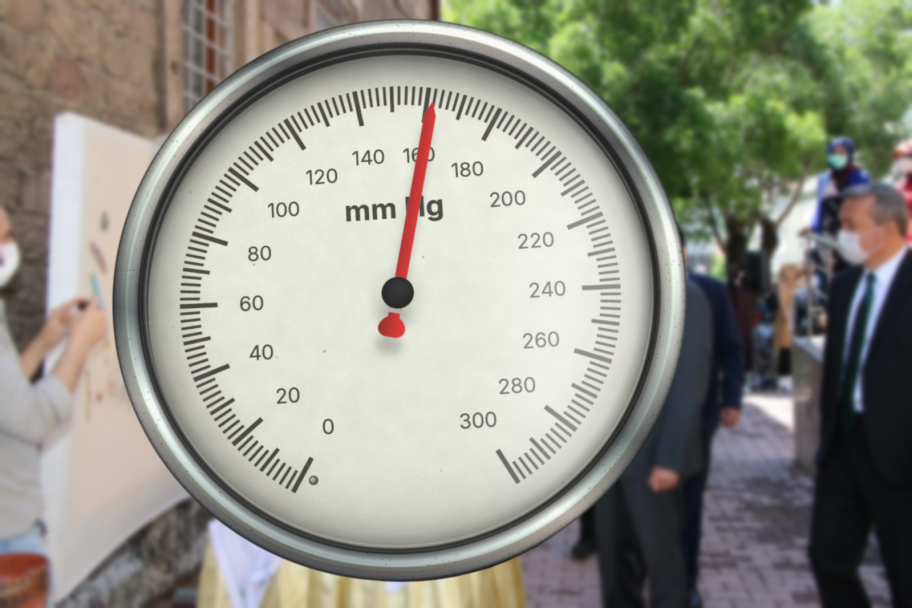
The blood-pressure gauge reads **162** mmHg
